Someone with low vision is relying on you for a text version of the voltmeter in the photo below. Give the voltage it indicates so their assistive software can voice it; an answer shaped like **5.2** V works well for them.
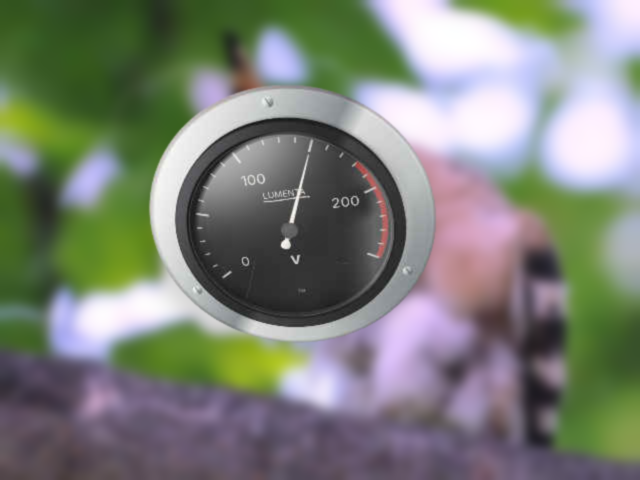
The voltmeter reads **150** V
